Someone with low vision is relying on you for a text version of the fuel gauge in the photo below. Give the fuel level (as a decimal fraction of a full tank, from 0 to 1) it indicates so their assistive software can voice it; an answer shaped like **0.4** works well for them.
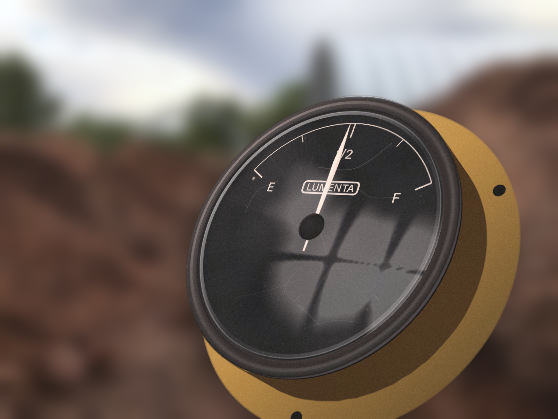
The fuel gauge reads **0.5**
